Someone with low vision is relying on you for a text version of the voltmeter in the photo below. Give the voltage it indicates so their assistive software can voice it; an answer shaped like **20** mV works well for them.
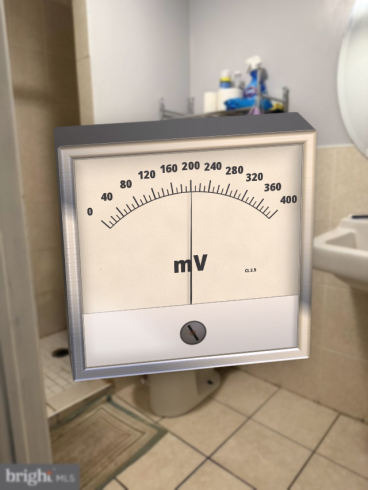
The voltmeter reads **200** mV
